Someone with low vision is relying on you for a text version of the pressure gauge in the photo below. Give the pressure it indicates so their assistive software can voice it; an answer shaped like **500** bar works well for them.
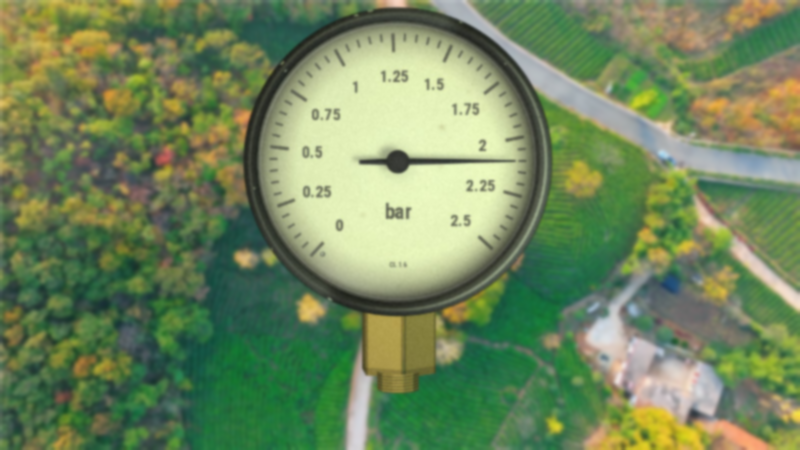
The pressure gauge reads **2.1** bar
